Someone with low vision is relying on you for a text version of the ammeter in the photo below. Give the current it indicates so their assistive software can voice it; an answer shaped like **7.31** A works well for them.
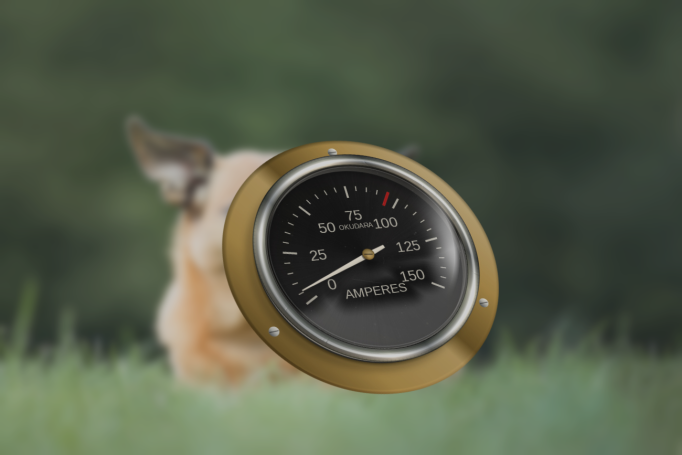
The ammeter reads **5** A
